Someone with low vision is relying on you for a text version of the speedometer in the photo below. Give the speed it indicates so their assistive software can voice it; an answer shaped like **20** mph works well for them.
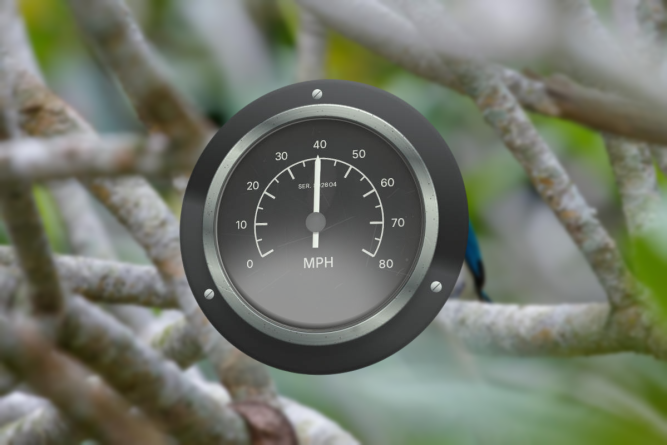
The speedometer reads **40** mph
